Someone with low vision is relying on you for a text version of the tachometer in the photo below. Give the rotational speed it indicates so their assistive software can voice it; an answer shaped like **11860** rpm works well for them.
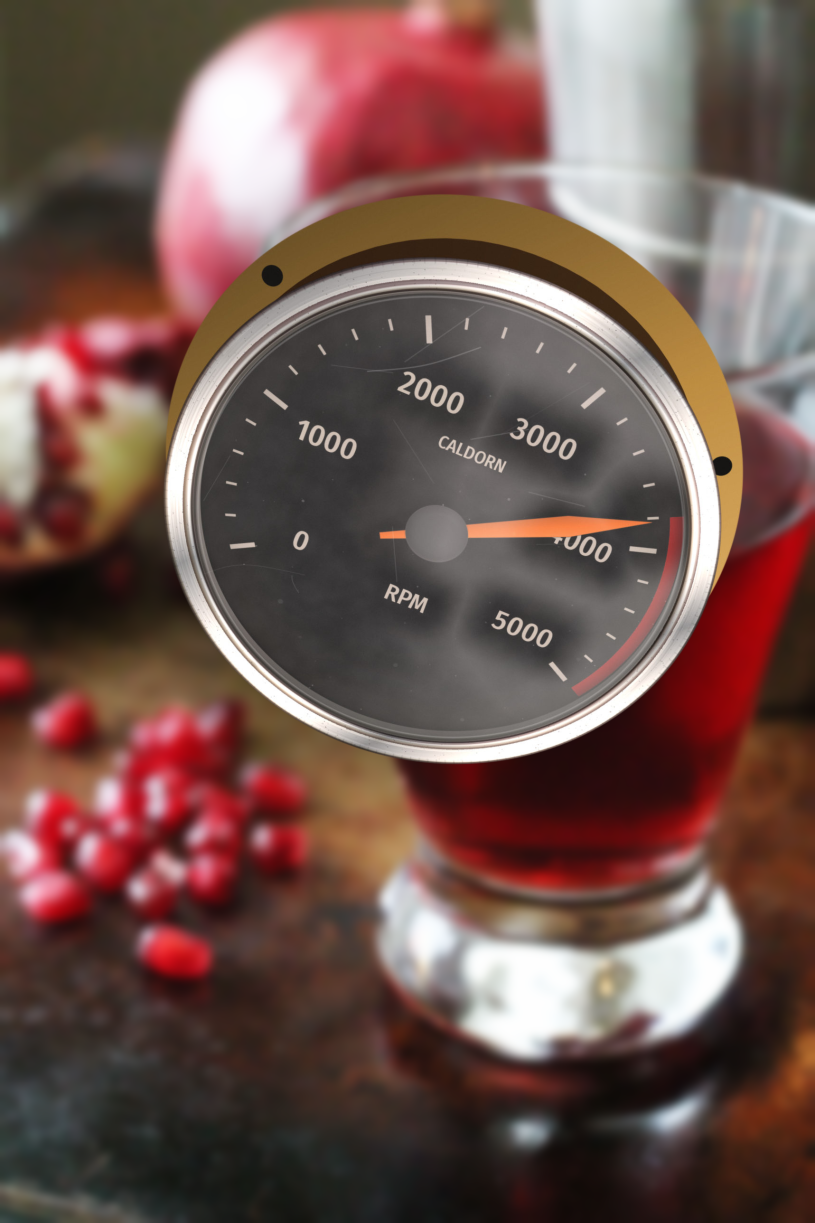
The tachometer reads **3800** rpm
